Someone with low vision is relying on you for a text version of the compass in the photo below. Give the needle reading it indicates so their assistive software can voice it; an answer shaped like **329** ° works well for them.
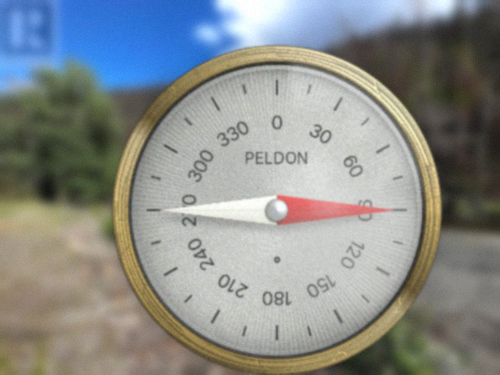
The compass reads **90** °
